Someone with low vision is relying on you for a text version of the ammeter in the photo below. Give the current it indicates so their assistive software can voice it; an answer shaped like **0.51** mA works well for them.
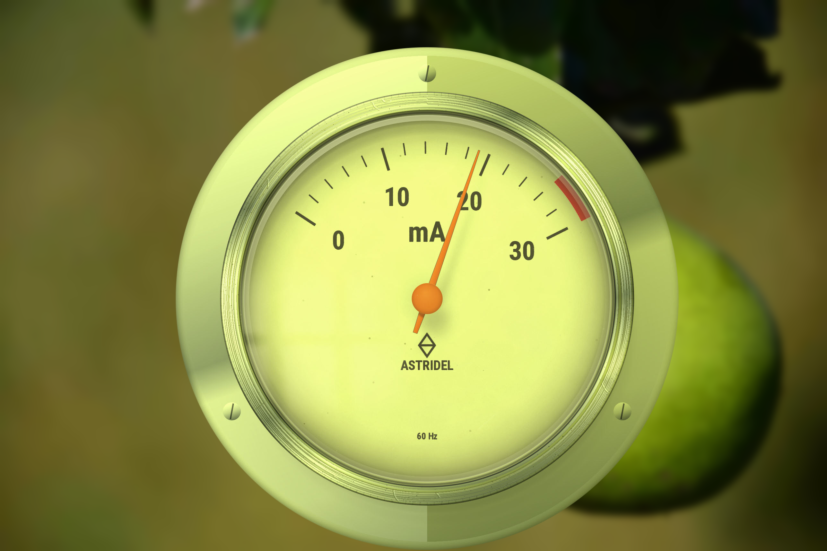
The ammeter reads **19** mA
